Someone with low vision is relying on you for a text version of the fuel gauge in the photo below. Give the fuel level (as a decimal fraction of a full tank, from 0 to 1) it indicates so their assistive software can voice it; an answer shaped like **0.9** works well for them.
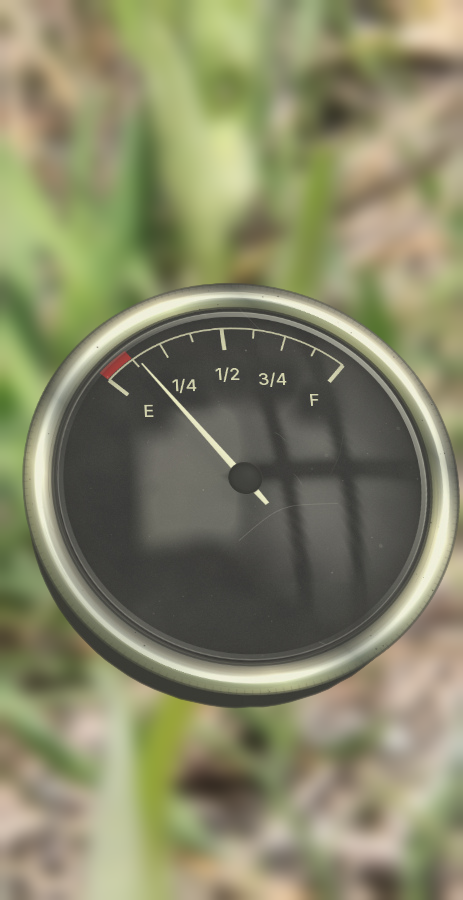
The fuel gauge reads **0.125**
